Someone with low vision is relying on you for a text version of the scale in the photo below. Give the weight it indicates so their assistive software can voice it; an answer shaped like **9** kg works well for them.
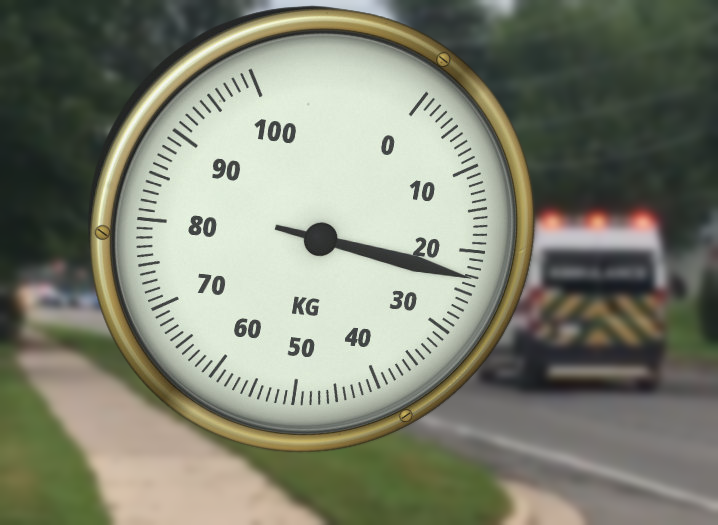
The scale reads **23** kg
